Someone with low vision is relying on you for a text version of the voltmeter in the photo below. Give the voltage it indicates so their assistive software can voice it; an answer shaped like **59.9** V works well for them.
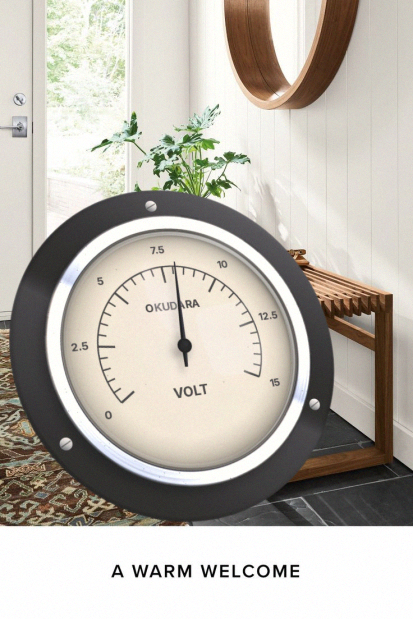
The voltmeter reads **8** V
